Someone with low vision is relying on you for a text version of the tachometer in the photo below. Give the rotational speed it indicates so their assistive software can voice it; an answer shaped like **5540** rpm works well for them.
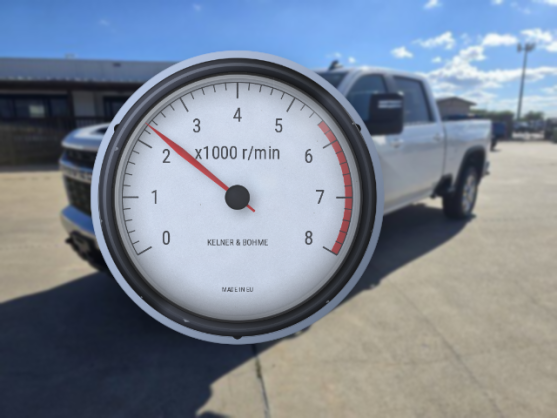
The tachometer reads **2300** rpm
